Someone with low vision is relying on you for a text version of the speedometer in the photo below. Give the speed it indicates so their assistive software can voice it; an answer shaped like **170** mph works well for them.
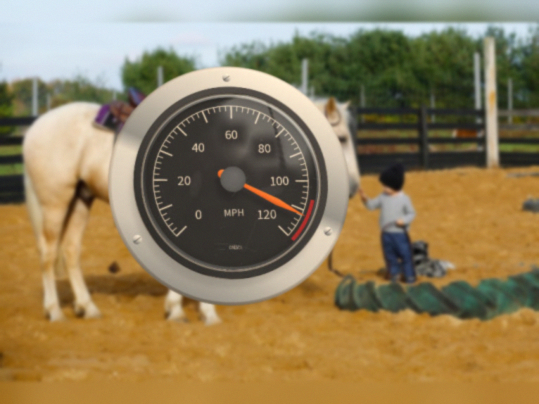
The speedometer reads **112** mph
